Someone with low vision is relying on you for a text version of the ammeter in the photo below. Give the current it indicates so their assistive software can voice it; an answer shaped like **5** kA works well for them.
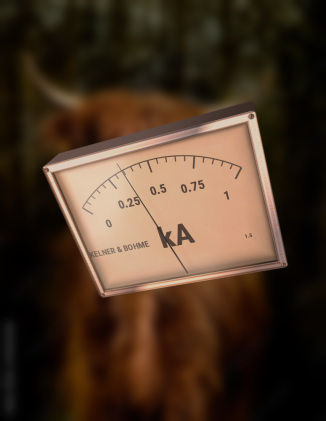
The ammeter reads **0.35** kA
